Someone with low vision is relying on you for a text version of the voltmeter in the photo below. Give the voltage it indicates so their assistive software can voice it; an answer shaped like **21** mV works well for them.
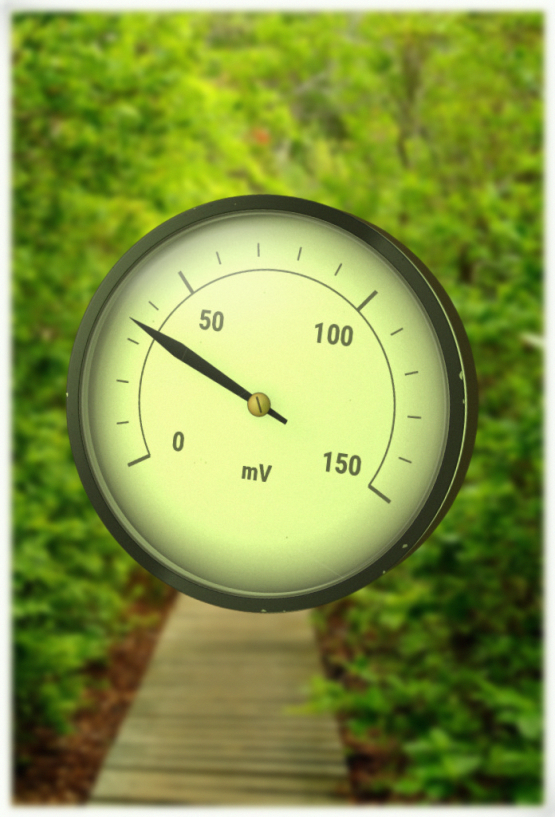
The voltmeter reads **35** mV
